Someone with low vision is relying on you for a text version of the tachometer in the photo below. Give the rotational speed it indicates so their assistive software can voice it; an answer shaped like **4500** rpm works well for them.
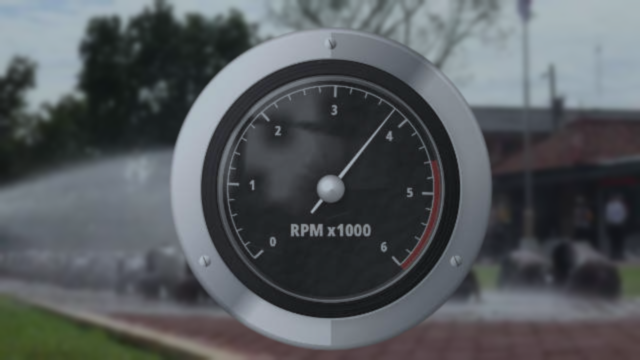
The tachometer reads **3800** rpm
